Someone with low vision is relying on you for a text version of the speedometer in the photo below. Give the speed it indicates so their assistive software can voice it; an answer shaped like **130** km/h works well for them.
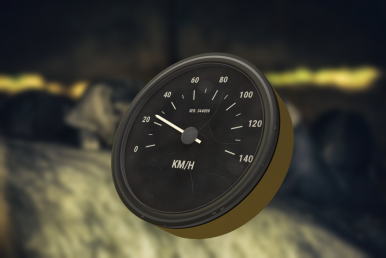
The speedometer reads **25** km/h
